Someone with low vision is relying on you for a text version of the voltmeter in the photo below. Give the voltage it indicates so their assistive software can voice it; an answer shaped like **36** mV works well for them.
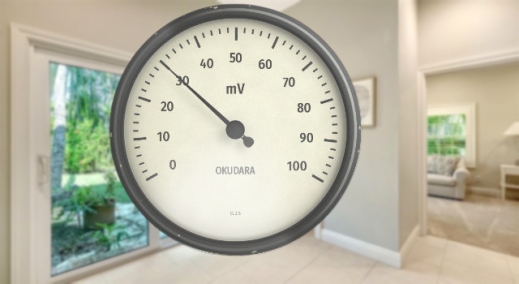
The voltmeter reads **30** mV
